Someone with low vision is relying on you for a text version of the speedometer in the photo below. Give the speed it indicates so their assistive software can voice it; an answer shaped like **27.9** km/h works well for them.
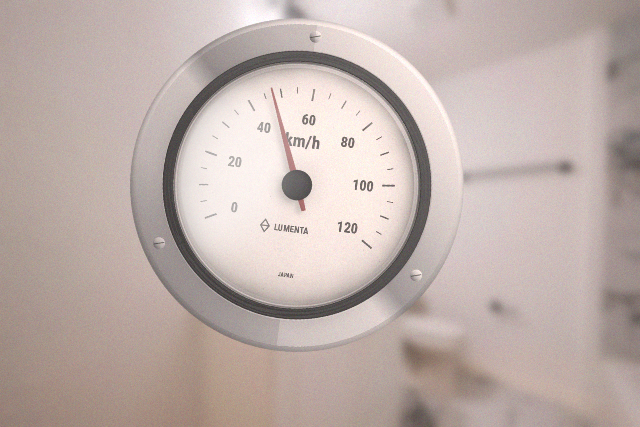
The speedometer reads **47.5** km/h
